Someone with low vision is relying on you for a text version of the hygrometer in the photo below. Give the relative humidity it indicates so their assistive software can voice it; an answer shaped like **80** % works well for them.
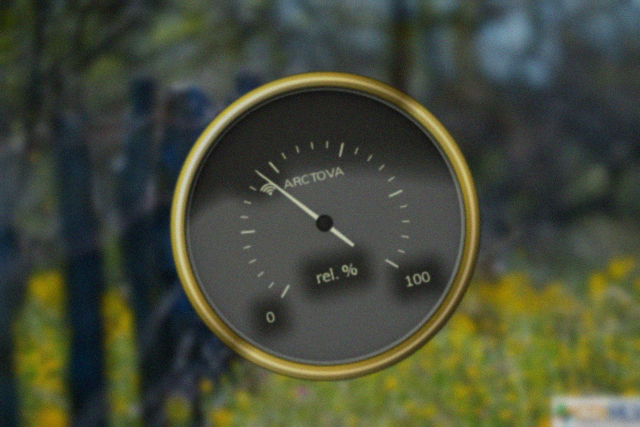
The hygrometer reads **36** %
